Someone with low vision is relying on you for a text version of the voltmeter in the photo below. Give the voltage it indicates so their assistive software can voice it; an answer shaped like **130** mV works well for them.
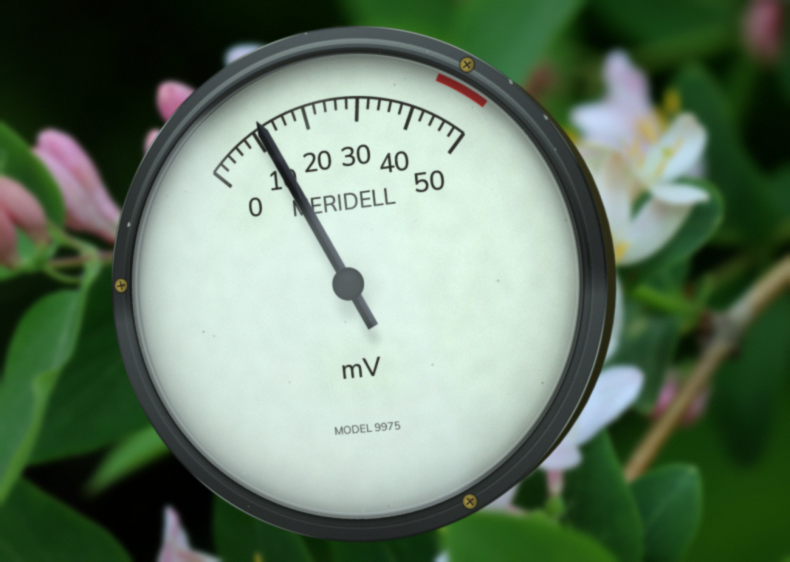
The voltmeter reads **12** mV
